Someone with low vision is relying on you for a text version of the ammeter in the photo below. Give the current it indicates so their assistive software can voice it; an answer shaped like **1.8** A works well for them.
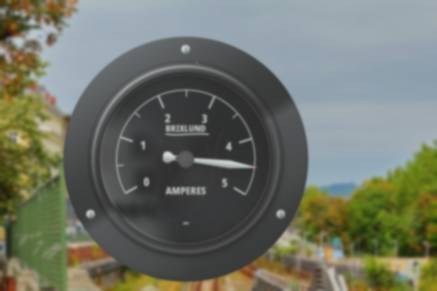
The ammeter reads **4.5** A
